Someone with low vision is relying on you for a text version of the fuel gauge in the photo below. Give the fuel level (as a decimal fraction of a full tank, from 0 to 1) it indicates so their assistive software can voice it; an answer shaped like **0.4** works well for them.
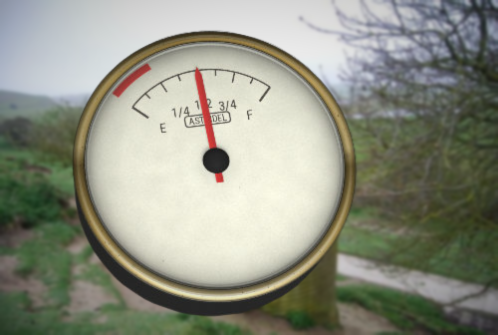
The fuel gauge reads **0.5**
